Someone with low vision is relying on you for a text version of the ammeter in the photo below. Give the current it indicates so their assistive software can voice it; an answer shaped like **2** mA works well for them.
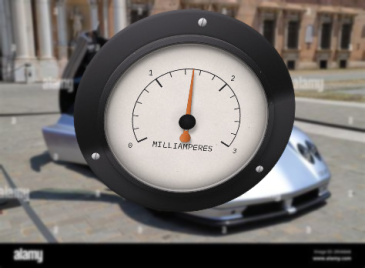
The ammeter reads **1.5** mA
